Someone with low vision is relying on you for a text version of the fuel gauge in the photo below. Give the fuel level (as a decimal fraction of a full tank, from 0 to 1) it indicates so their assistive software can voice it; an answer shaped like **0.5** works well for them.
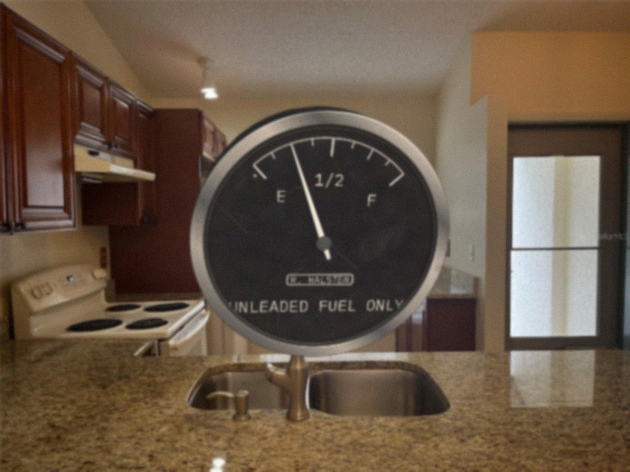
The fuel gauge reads **0.25**
